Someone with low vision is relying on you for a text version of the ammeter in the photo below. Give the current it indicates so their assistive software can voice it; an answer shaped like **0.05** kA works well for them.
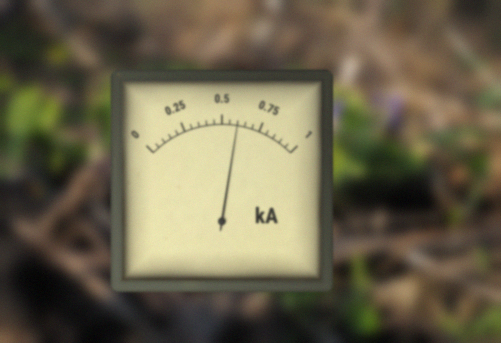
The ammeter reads **0.6** kA
